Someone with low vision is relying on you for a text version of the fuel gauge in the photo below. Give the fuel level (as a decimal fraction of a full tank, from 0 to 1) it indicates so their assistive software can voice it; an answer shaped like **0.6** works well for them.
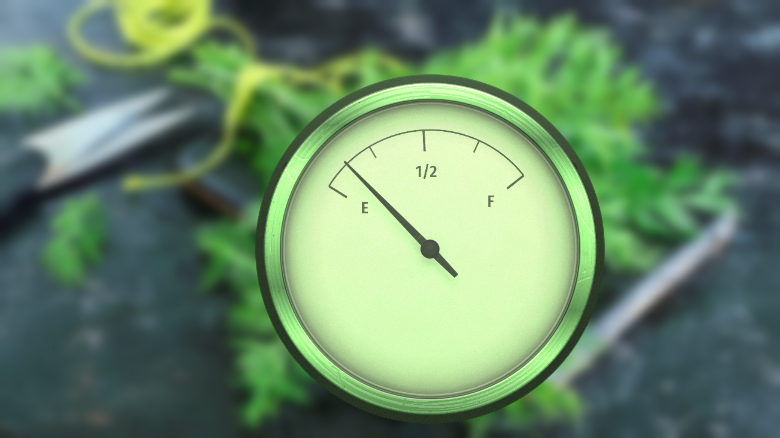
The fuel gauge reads **0.125**
